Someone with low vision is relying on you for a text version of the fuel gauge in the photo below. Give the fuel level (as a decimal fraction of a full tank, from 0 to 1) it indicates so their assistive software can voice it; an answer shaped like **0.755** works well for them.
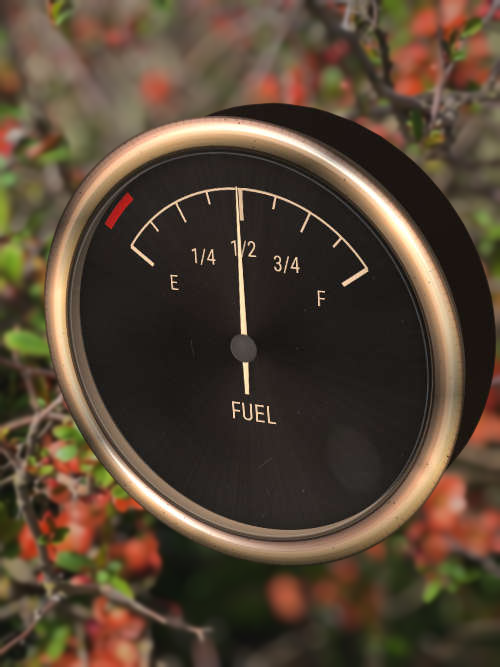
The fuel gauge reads **0.5**
